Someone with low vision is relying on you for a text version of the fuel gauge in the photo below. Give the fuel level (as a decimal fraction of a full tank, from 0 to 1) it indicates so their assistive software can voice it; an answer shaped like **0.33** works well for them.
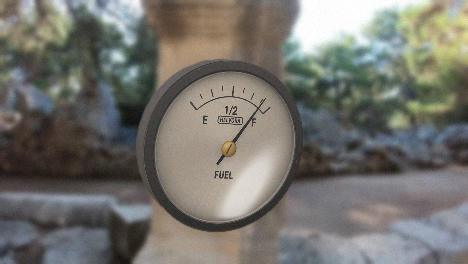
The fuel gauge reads **0.875**
